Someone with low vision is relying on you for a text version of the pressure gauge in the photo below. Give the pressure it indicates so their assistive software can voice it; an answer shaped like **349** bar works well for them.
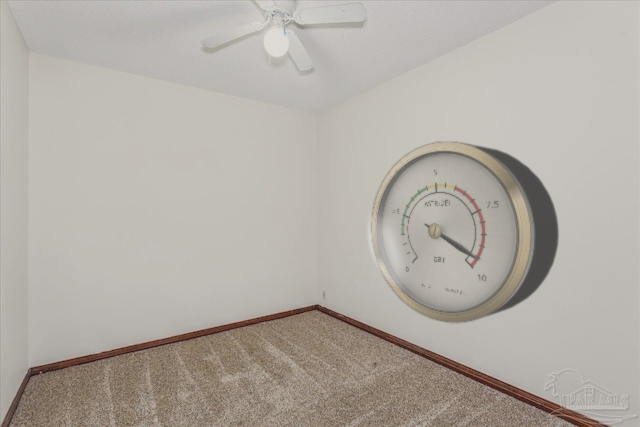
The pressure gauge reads **9.5** bar
